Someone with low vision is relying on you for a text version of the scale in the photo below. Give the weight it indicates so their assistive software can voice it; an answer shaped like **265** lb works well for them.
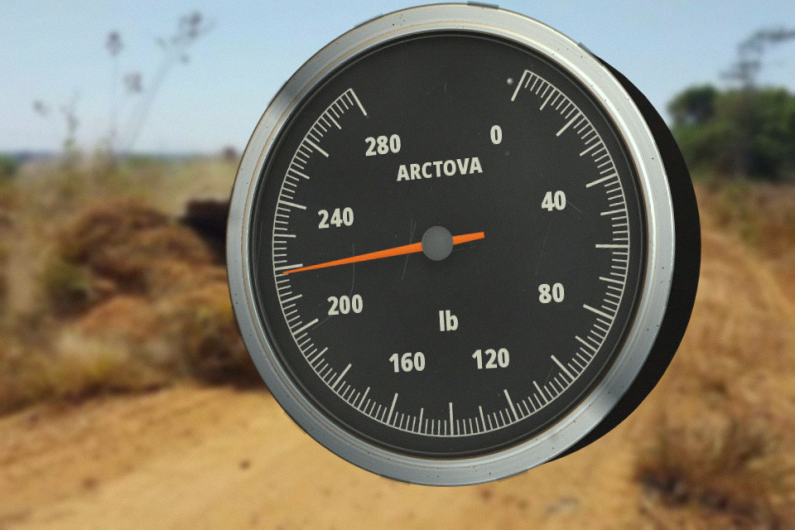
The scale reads **218** lb
